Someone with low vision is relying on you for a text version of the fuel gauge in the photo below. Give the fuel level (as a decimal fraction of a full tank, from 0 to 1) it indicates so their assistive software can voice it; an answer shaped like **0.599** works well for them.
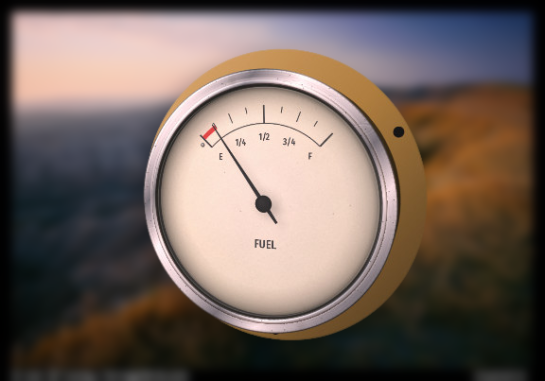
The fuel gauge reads **0.125**
